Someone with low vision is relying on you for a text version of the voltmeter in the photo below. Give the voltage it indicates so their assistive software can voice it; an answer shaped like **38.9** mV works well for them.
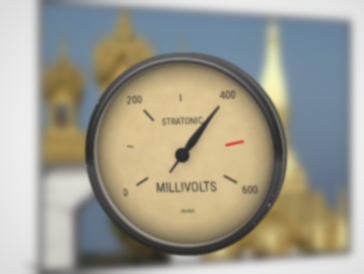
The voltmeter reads **400** mV
